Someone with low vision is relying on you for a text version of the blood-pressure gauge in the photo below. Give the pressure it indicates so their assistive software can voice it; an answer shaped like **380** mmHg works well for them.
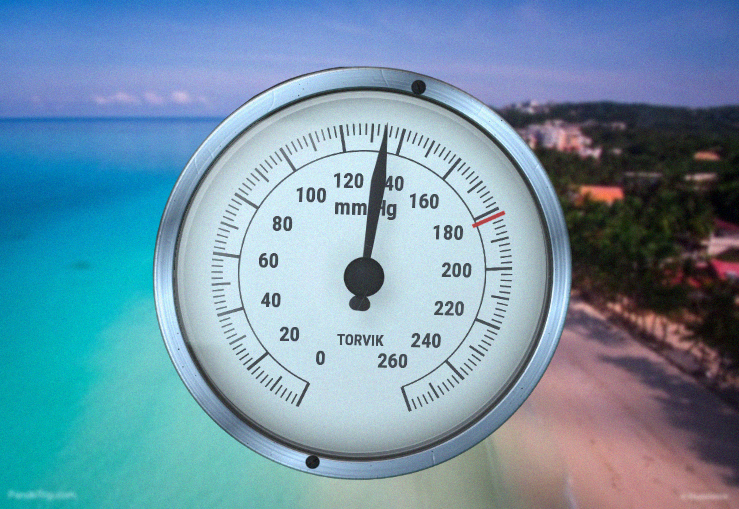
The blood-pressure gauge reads **134** mmHg
